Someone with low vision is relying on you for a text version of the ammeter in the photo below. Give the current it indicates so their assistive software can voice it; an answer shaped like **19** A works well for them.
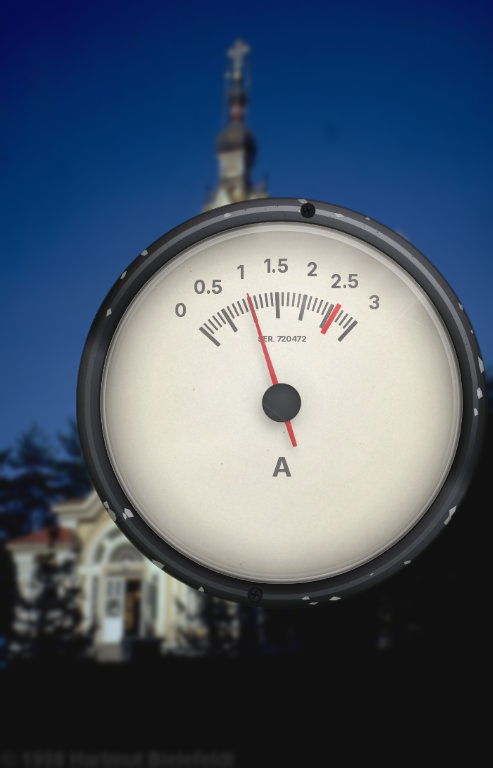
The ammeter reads **1** A
